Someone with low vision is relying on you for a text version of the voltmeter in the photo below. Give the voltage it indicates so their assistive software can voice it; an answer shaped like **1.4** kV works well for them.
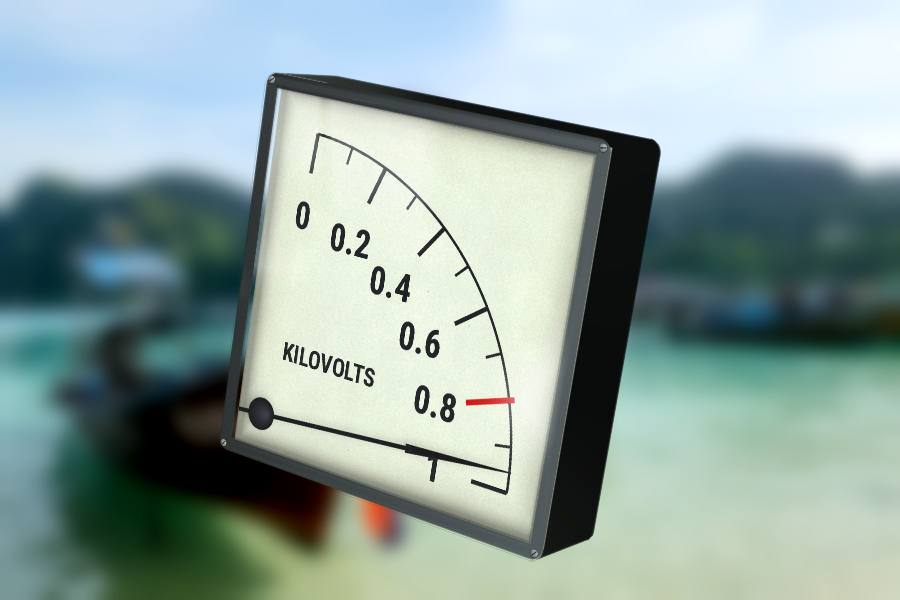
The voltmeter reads **0.95** kV
